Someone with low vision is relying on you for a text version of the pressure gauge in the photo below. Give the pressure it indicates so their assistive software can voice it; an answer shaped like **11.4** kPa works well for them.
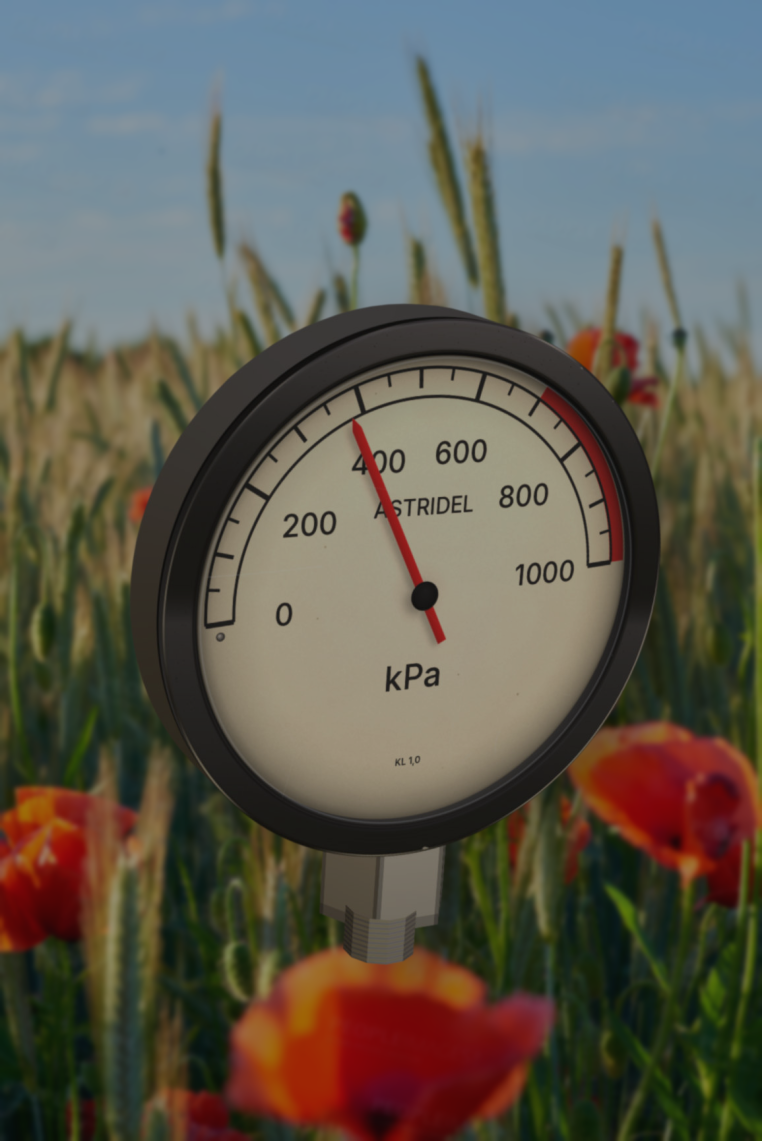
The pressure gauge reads **375** kPa
